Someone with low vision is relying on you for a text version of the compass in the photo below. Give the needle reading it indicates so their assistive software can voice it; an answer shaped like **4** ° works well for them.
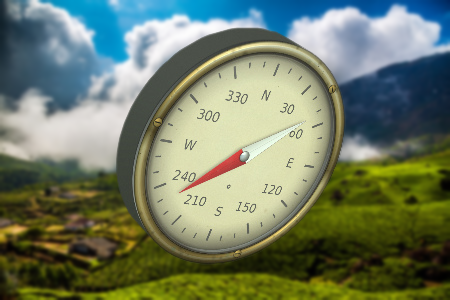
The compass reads **230** °
